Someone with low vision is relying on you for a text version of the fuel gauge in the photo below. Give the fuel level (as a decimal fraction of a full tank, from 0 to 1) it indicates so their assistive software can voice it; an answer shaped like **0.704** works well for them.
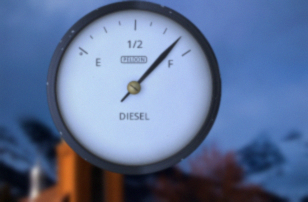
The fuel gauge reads **0.875**
